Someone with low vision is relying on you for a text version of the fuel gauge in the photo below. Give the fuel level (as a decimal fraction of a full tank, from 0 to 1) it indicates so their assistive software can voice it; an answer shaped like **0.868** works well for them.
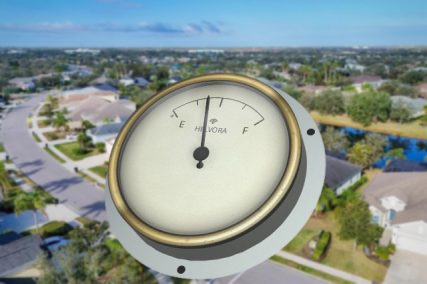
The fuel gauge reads **0.375**
